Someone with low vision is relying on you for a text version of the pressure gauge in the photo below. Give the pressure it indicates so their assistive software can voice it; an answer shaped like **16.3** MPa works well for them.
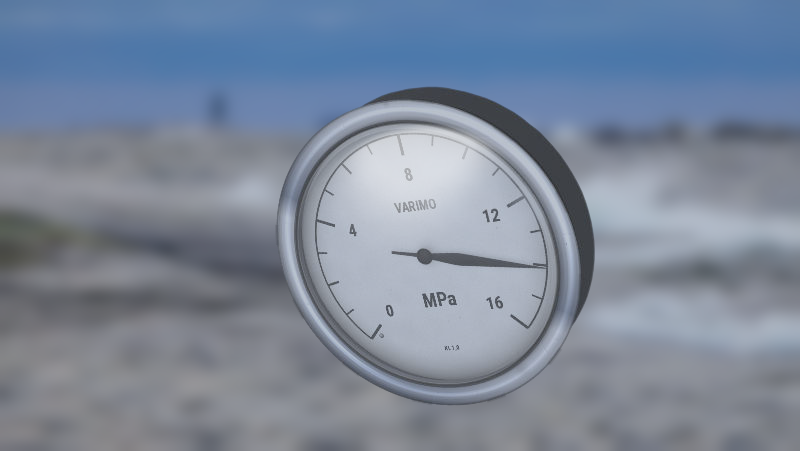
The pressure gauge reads **14** MPa
